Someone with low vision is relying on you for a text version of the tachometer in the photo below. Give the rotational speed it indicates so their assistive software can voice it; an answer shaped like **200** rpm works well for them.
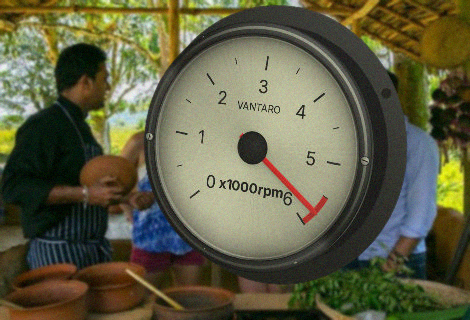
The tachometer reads **5750** rpm
